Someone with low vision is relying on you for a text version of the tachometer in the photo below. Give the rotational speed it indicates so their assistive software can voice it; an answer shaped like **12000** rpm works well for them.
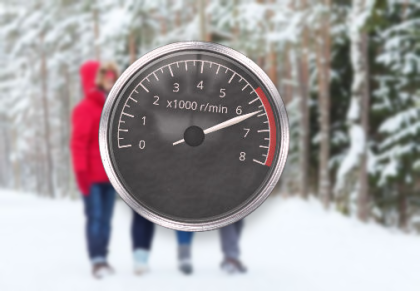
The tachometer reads **6375** rpm
